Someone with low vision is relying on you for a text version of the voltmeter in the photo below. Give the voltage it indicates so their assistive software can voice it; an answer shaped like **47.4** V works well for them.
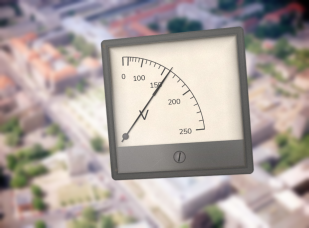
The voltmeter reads **160** V
